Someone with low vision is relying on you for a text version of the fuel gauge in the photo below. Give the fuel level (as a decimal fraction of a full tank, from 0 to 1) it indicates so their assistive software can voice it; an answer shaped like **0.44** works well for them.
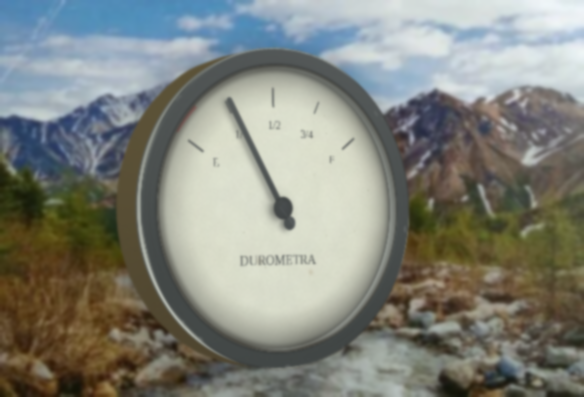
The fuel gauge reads **0.25**
